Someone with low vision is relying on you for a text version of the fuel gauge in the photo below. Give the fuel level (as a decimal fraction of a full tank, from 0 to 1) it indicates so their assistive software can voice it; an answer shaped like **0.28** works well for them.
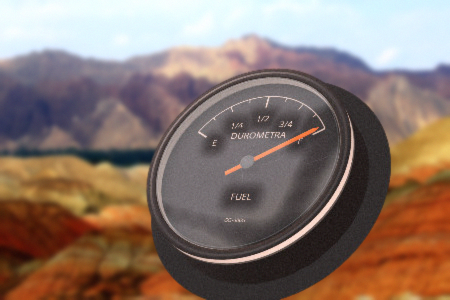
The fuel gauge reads **1**
